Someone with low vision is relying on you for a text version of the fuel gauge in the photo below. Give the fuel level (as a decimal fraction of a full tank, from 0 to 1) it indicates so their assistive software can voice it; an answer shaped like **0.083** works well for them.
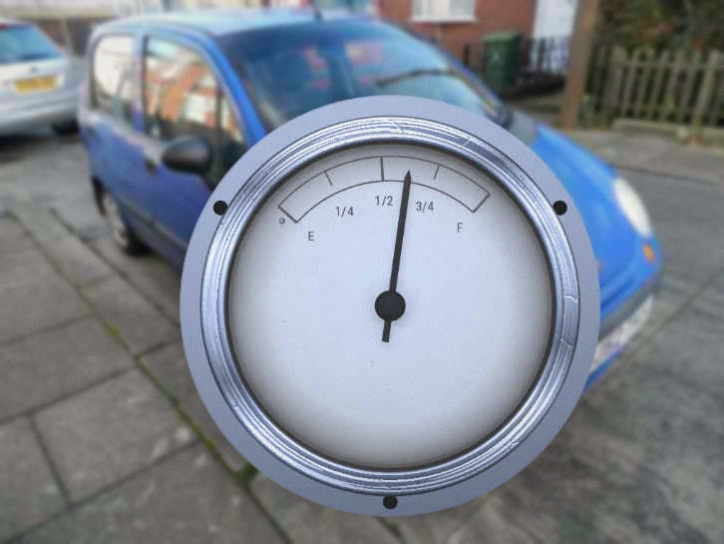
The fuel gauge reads **0.625**
